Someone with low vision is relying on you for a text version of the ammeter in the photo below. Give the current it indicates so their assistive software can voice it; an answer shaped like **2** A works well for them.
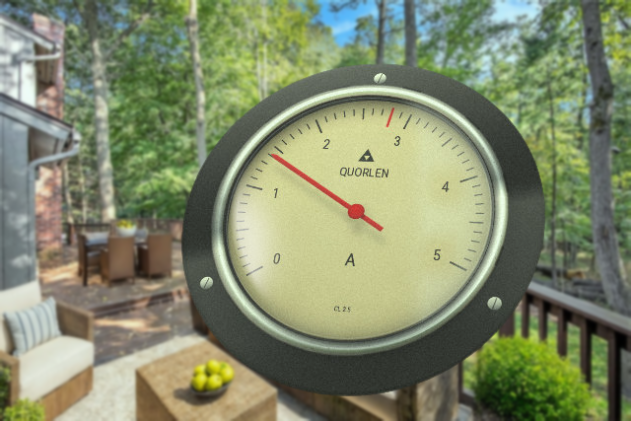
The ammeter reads **1.4** A
